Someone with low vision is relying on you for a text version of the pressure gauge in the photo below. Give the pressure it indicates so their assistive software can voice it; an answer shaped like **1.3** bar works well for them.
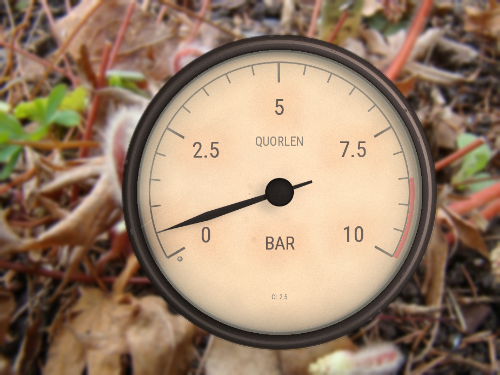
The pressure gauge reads **0.5** bar
